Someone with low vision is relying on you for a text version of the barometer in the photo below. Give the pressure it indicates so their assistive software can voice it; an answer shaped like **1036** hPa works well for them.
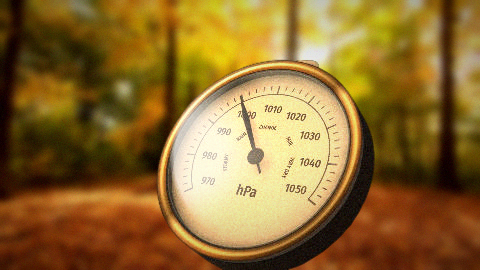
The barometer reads **1000** hPa
